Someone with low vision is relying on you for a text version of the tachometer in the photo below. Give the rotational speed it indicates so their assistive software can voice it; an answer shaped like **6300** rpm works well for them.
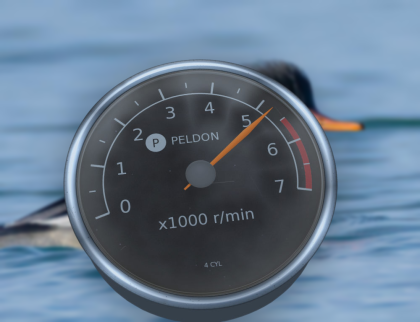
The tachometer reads **5250** rpm
